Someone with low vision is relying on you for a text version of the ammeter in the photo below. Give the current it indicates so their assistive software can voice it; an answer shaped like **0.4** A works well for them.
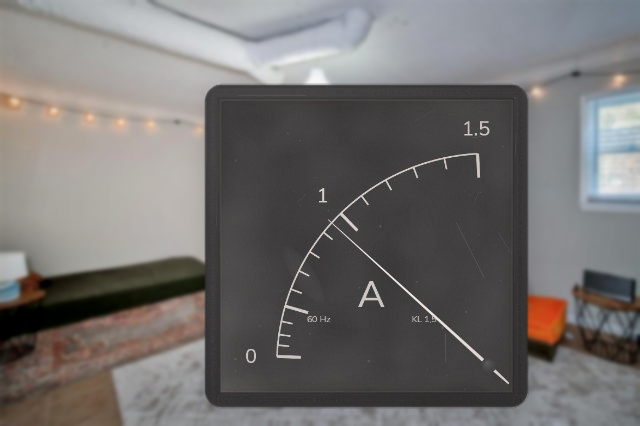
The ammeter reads **0.95** A
